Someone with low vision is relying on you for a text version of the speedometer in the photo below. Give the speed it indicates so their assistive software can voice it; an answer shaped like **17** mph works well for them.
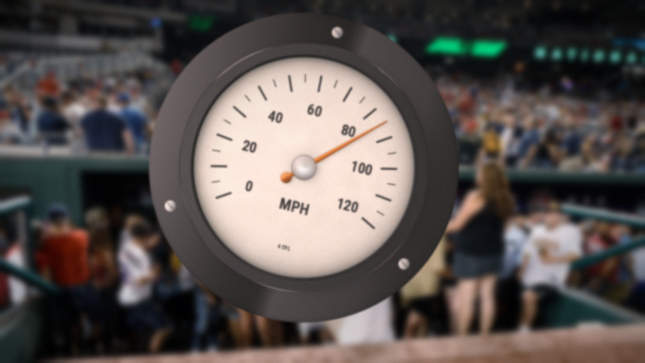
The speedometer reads **85** mph
